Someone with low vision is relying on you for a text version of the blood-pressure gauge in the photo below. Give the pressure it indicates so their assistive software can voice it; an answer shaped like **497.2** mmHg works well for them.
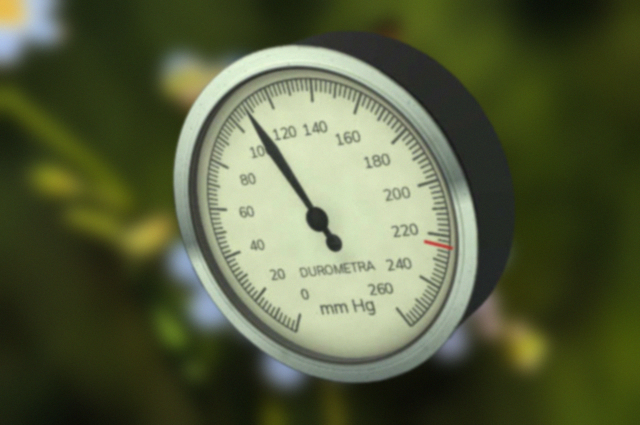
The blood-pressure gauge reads **110** mmHg
